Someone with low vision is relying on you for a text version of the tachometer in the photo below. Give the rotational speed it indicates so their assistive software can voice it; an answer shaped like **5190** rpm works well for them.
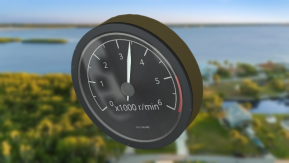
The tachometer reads **3500** rpm
